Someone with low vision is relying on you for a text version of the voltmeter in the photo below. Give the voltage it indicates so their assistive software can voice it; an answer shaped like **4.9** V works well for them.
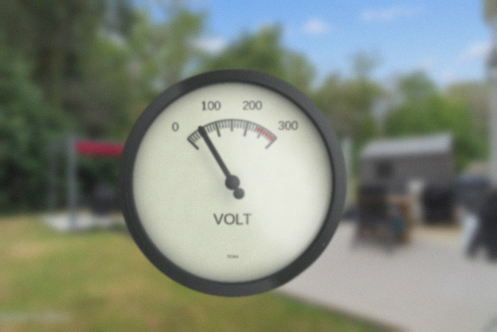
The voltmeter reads **50** V
